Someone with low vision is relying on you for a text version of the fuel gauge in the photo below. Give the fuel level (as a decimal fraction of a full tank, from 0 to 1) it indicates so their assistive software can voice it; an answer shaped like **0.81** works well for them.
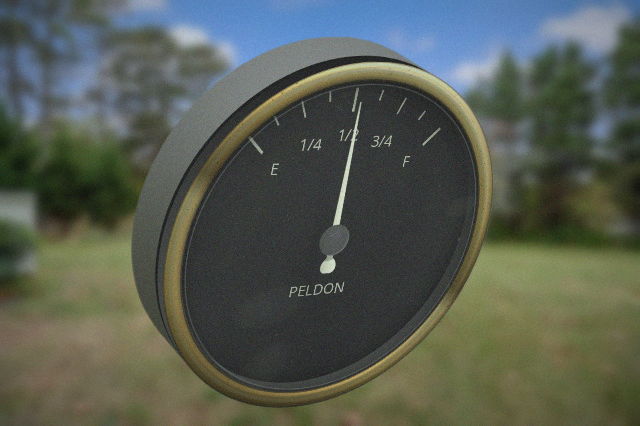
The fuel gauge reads **0.5**
